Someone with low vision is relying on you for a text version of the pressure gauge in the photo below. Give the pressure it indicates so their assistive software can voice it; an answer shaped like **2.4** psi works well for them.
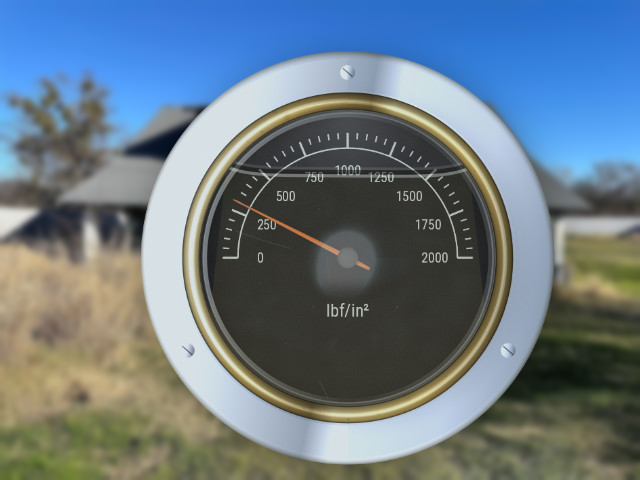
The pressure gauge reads **300** psi
